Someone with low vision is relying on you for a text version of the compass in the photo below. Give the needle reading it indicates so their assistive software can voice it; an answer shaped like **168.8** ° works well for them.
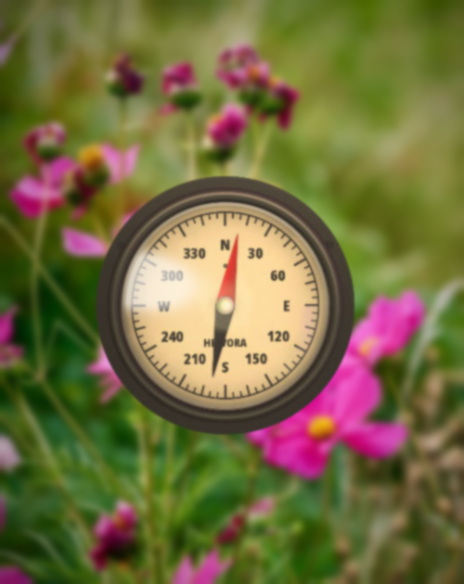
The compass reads **10** °
